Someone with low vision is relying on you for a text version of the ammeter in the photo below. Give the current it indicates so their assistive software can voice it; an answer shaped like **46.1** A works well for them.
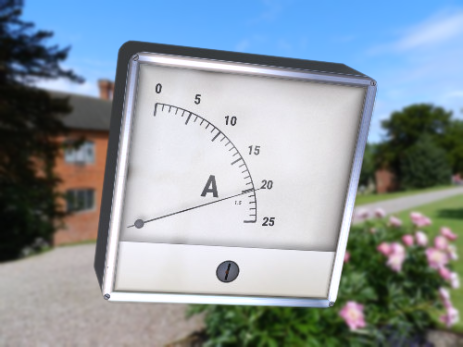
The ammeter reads **20** A
